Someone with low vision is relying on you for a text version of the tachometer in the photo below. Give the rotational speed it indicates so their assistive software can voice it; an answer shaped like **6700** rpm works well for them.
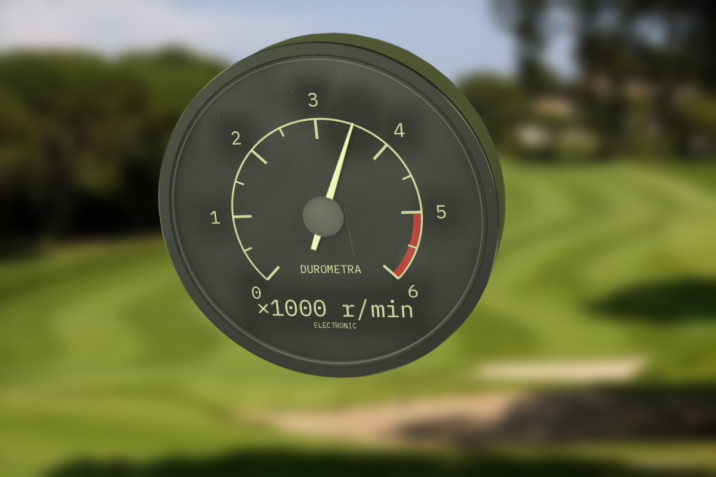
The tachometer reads **3500** rpm
